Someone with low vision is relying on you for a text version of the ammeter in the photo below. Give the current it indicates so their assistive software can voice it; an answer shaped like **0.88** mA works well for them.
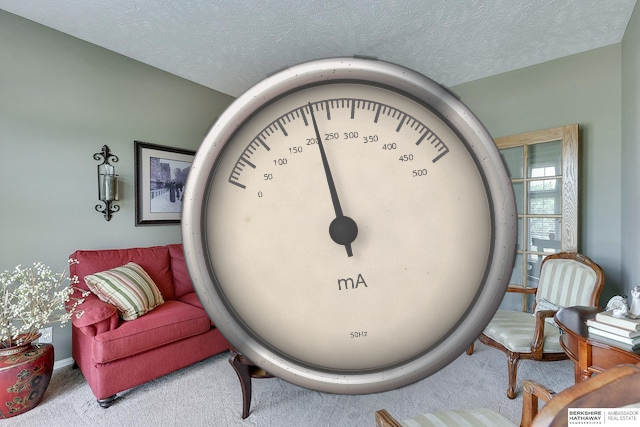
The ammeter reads **220** mA
